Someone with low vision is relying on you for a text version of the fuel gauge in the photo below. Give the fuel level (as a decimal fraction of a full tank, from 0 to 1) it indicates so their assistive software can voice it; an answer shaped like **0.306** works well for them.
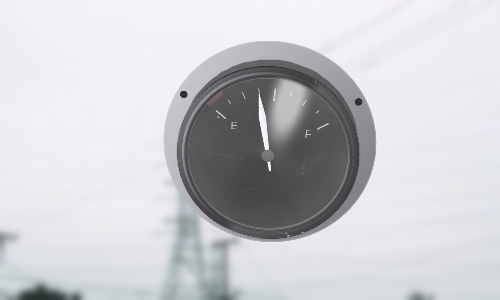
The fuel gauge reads **0.375**
